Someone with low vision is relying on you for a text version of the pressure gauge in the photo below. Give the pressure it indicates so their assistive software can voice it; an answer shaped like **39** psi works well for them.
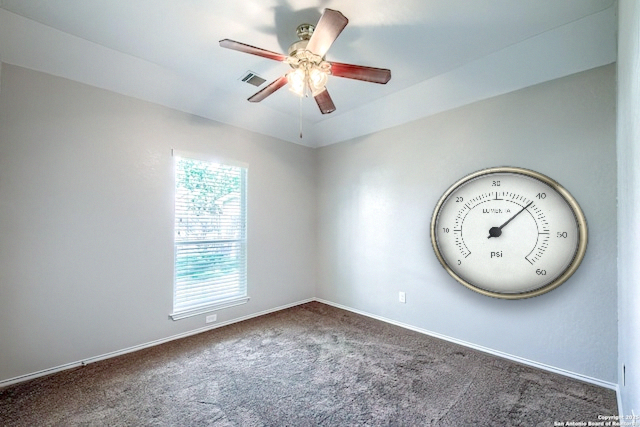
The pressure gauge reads **40** psi
